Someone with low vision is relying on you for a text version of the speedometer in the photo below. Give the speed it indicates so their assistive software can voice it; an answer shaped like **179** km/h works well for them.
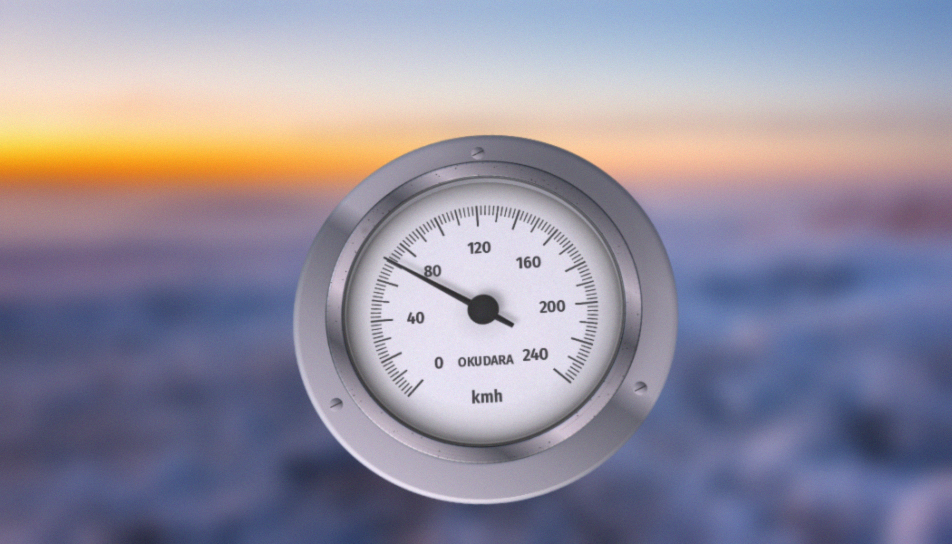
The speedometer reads **70** km/h
